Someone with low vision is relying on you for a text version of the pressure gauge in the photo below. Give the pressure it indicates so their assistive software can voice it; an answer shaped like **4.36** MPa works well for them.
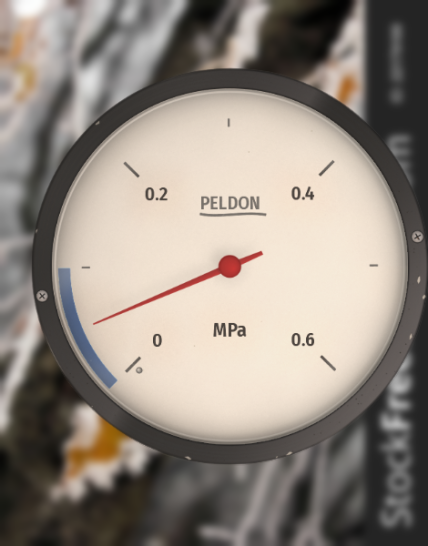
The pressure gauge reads **0.05** MPa
